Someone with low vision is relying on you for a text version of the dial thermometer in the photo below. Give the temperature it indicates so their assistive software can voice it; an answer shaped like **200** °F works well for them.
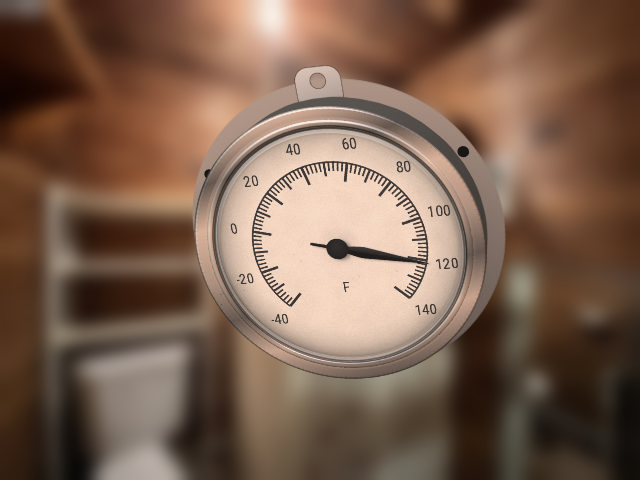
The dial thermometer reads **120** °F
